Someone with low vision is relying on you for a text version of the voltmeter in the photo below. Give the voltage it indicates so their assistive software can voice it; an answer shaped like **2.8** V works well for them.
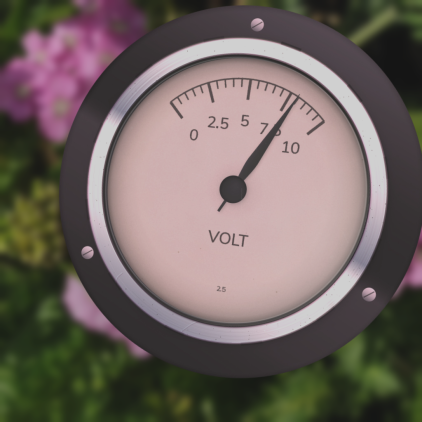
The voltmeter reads **8** V
